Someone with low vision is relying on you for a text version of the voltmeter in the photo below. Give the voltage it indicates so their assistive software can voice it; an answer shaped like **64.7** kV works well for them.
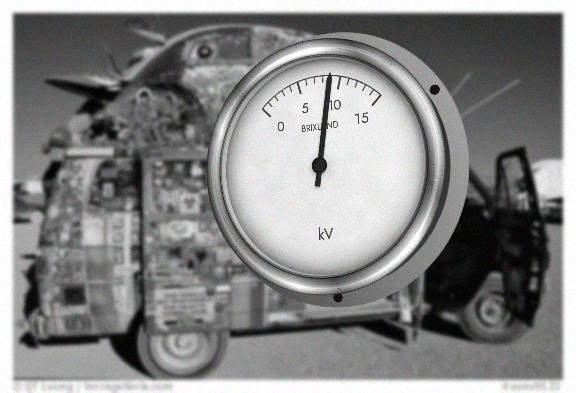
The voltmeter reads **9** kV
